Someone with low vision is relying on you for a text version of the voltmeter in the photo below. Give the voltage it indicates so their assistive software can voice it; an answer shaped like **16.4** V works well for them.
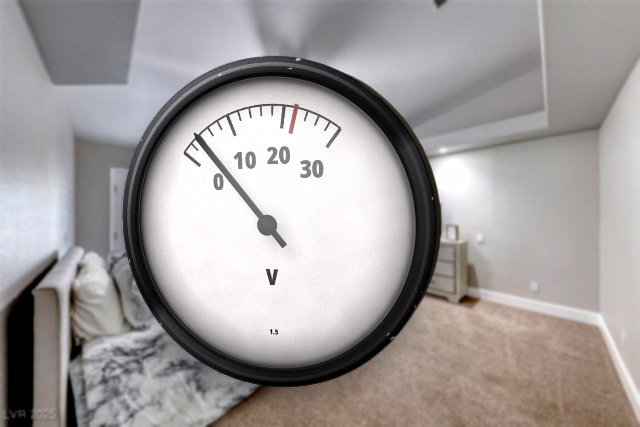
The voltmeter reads **4** V
